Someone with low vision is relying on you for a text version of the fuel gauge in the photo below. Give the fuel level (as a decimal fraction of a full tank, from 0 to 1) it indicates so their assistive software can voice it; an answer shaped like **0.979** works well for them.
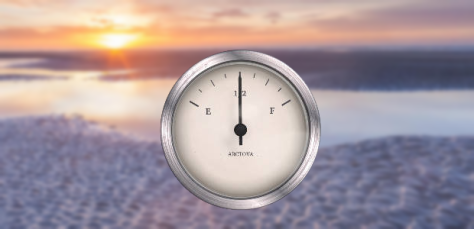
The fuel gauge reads **0.5**
